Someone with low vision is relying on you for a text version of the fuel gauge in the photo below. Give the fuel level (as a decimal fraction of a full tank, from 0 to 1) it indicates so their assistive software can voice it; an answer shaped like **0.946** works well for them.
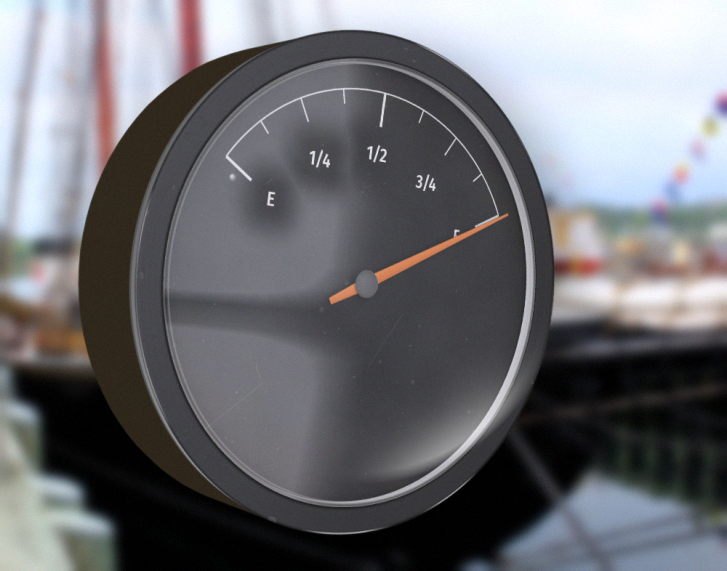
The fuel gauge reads **1**
